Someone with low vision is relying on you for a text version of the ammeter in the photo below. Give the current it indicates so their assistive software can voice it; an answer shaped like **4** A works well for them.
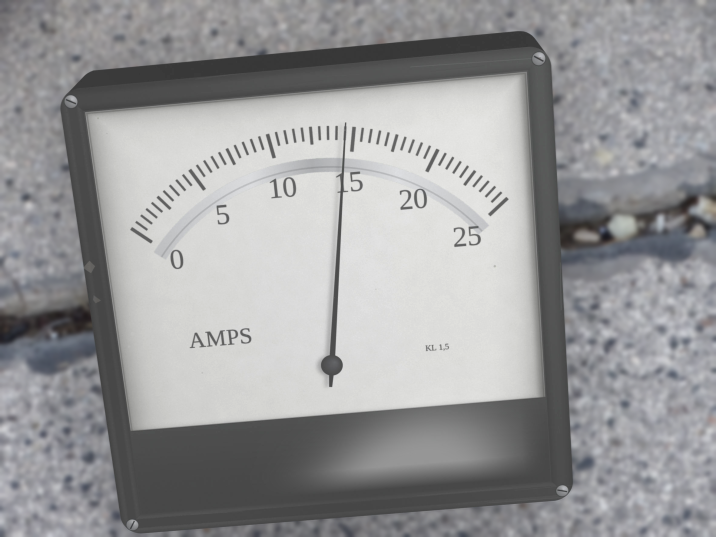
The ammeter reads **14.5** A
